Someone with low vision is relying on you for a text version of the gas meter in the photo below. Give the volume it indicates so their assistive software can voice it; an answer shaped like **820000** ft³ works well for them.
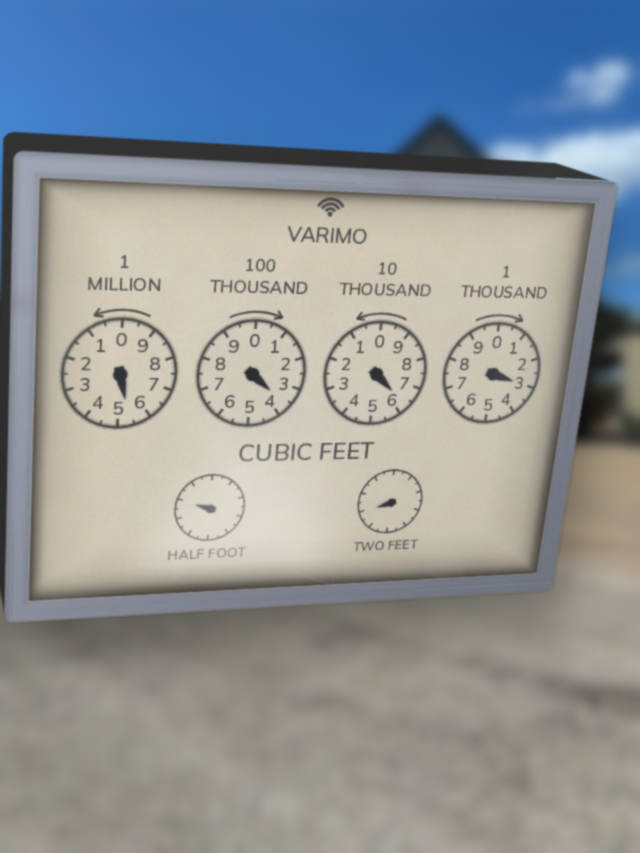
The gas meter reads **536300** ft³
